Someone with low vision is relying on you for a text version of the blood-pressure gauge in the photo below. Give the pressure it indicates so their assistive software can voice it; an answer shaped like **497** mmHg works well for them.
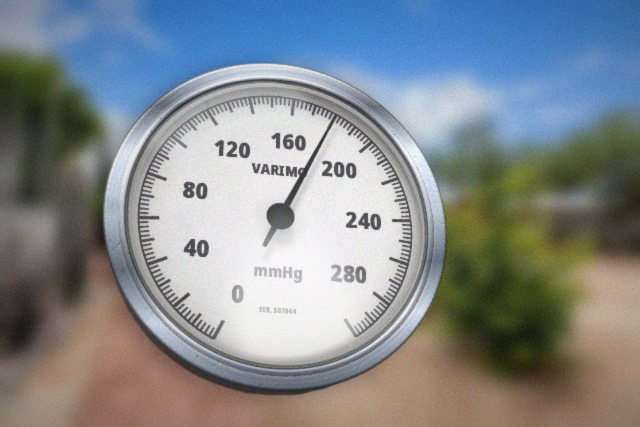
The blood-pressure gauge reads **180** mmHg
